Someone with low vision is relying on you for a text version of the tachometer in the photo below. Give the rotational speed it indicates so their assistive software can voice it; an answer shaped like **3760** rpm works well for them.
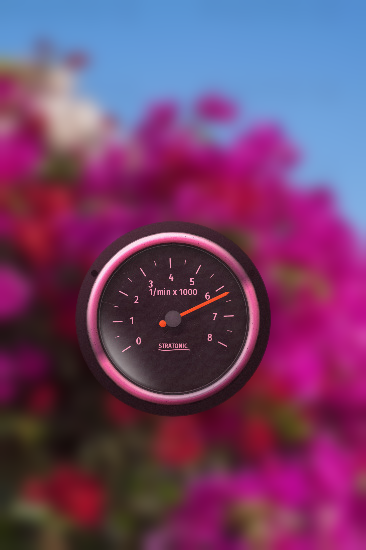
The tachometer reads **6250** rpm
